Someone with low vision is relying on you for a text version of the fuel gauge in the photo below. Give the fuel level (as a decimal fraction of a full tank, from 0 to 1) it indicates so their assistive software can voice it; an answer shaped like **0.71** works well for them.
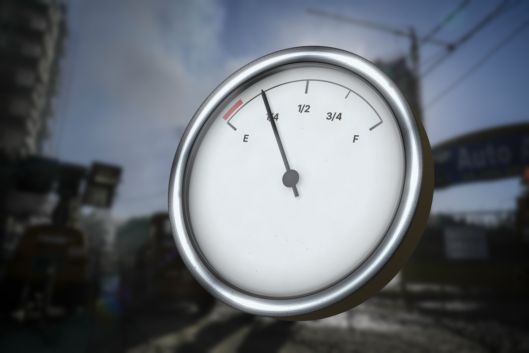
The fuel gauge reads **0.25**
